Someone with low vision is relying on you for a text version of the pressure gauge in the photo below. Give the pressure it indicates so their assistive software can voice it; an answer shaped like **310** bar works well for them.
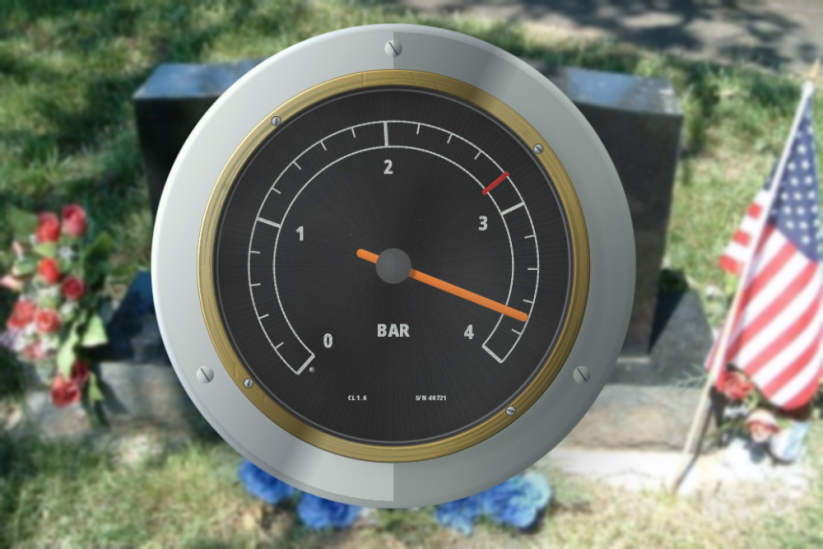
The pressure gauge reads **3.7** bar
